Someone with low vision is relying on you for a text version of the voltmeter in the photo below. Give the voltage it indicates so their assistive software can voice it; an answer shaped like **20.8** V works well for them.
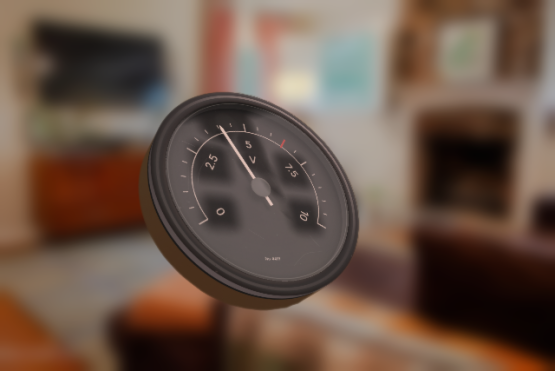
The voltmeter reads **4** V
